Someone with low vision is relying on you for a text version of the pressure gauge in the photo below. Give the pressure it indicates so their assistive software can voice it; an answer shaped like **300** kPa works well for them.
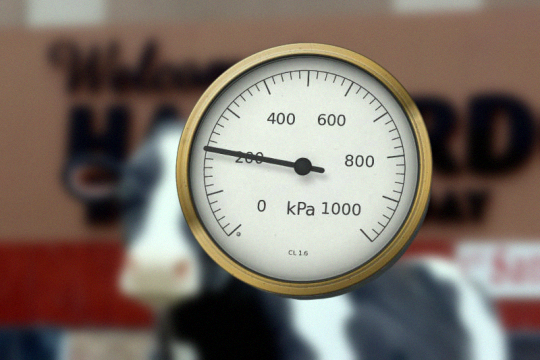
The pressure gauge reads **200** kPa
